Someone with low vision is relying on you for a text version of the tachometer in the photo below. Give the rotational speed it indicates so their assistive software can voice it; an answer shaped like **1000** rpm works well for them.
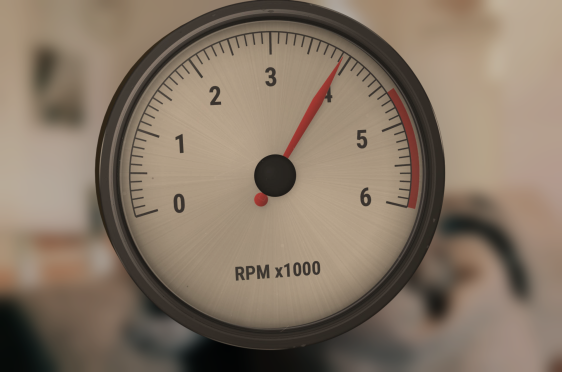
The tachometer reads **3900** rpm
